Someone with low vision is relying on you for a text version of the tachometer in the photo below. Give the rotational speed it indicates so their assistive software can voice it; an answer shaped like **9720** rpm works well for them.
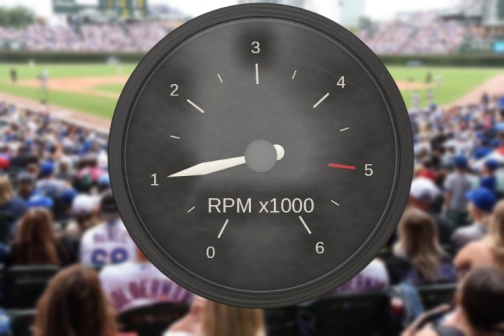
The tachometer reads **1000** rpm
